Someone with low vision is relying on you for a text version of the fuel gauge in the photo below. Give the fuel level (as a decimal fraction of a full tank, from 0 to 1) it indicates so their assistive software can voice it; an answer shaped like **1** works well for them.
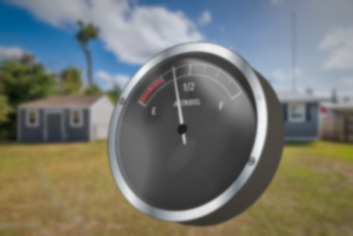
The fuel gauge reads **0.375**
